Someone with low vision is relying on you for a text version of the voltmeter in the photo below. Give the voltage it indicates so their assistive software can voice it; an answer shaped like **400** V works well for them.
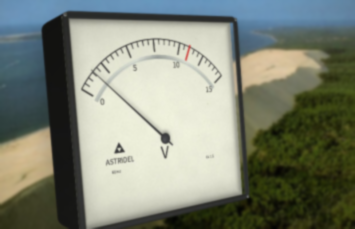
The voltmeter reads **1.5** V
